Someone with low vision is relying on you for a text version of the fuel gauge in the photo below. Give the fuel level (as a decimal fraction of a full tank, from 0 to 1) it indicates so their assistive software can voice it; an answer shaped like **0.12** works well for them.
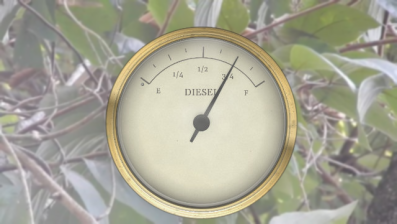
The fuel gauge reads **0.75**
